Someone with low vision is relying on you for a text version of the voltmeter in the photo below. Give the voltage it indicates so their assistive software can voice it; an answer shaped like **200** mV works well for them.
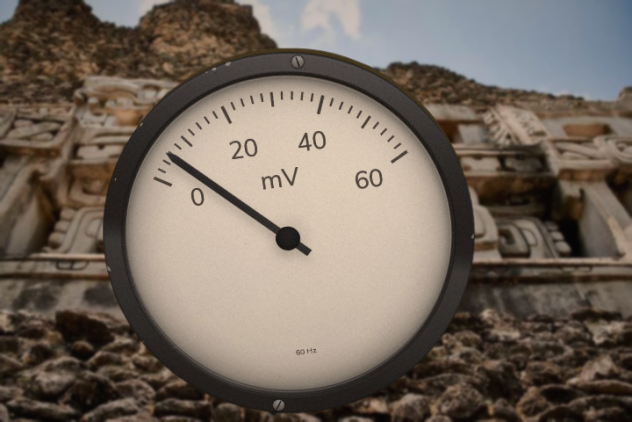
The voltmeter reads **6** mV
